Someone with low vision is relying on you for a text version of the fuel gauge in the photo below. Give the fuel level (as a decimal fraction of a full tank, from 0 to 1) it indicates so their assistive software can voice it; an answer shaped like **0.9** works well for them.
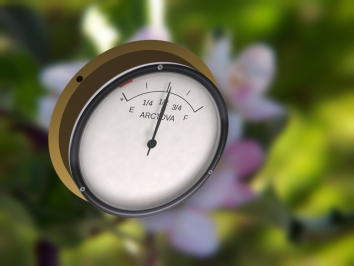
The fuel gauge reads **0.5**
